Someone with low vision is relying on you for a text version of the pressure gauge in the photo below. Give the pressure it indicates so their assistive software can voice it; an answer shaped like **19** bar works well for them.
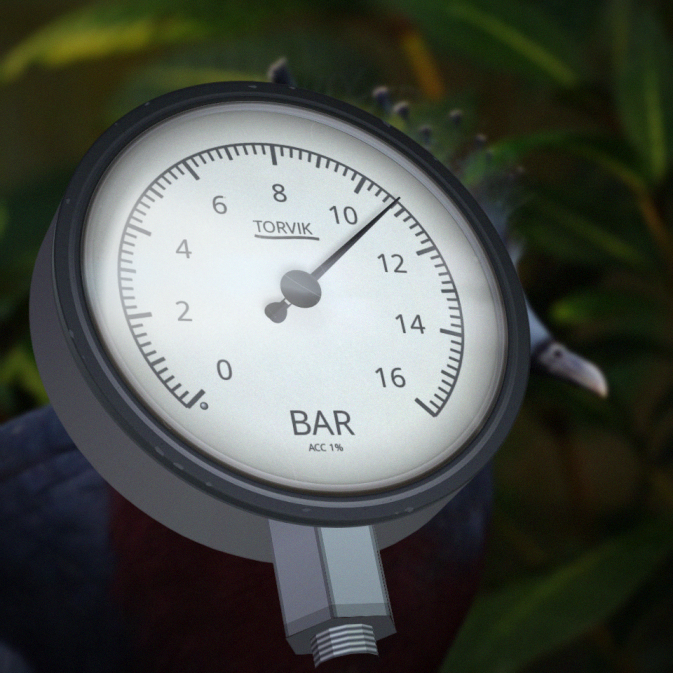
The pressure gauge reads **10.8** bar
